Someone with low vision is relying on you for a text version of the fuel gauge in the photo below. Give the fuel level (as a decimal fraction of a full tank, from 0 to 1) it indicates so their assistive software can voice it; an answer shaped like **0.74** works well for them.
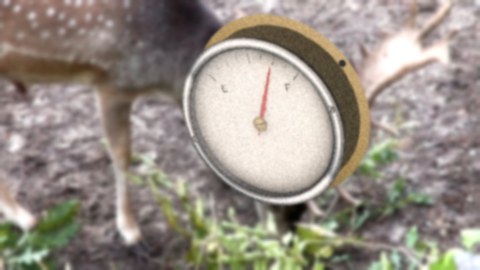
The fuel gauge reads **0.75**
